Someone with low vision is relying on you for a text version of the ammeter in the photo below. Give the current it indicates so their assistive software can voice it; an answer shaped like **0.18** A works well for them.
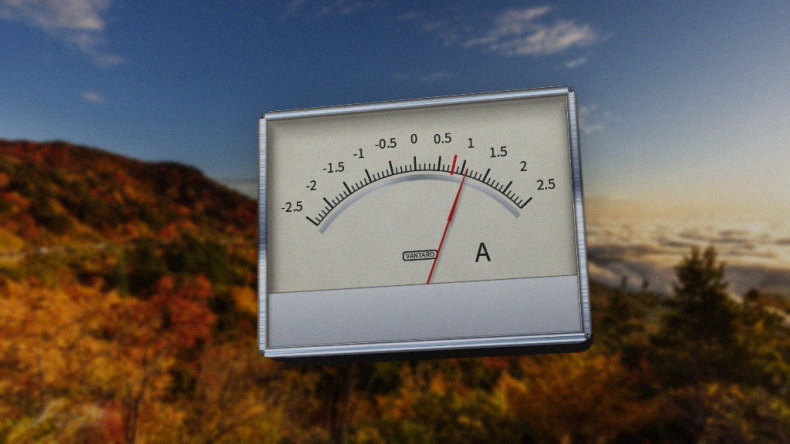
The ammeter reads **1.1** A
